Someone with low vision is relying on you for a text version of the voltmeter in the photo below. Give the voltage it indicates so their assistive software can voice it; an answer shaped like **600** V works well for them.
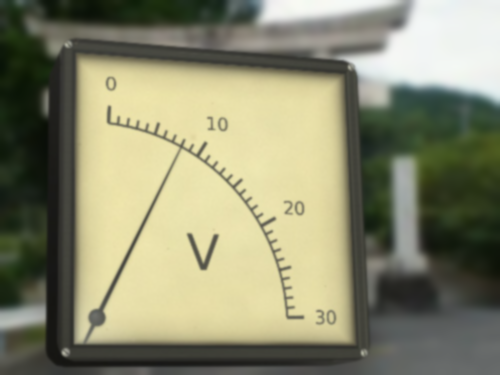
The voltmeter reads **8** V
